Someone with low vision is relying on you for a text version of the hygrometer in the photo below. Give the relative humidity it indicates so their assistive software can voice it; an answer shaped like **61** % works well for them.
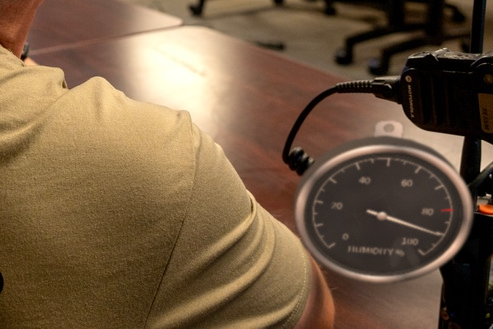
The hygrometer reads **90** %
